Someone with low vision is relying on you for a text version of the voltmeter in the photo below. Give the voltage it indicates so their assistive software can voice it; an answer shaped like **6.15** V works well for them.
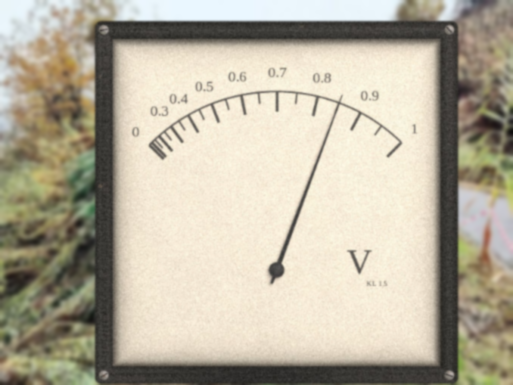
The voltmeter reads **0.85** V
